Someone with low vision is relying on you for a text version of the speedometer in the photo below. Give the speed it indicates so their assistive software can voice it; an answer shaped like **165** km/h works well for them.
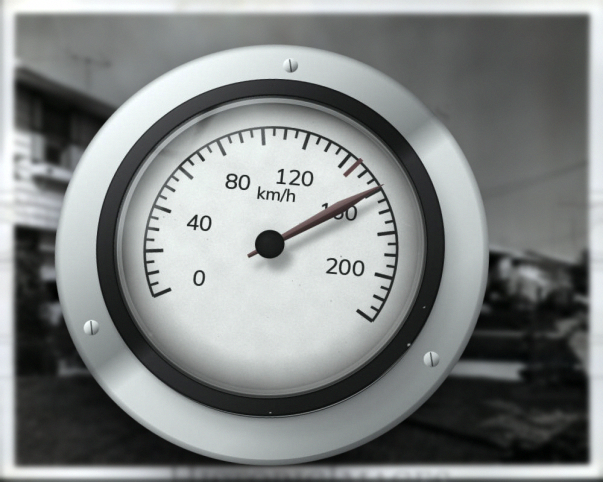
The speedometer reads **160** km/h
